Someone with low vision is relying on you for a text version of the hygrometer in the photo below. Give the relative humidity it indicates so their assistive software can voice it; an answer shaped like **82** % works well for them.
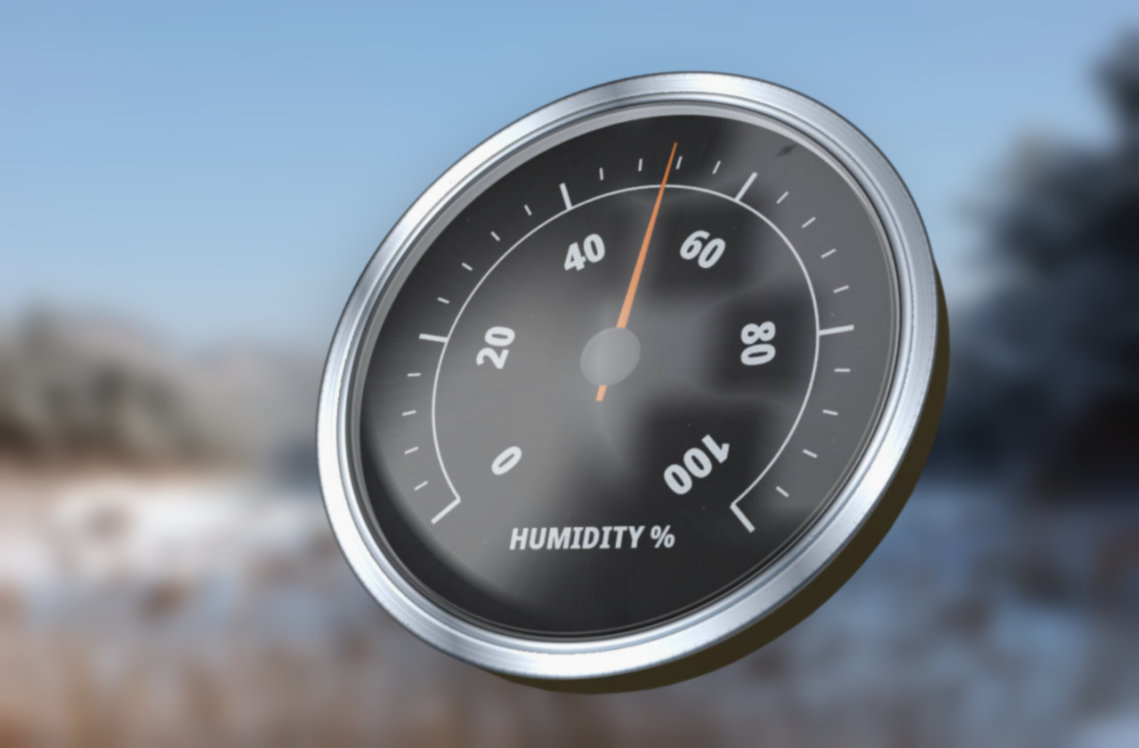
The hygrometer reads **52** %
